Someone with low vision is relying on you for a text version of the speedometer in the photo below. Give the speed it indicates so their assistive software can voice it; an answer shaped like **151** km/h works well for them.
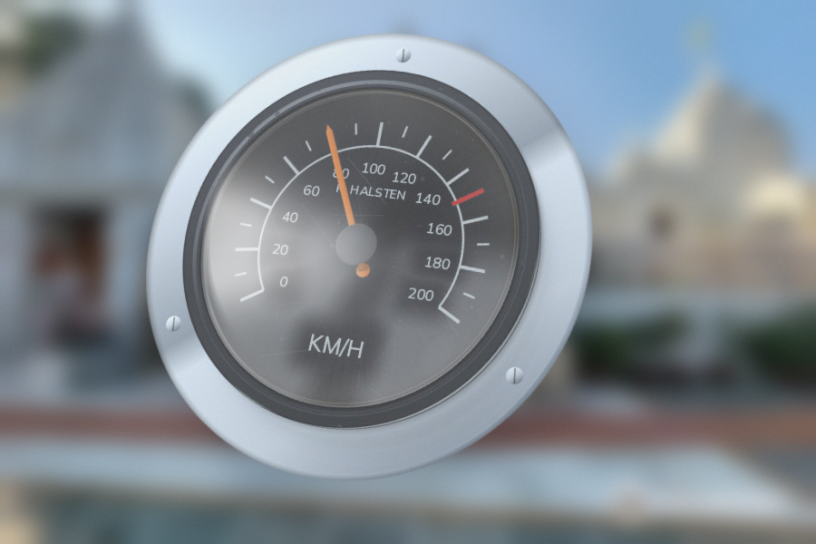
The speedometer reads **80** km/h
